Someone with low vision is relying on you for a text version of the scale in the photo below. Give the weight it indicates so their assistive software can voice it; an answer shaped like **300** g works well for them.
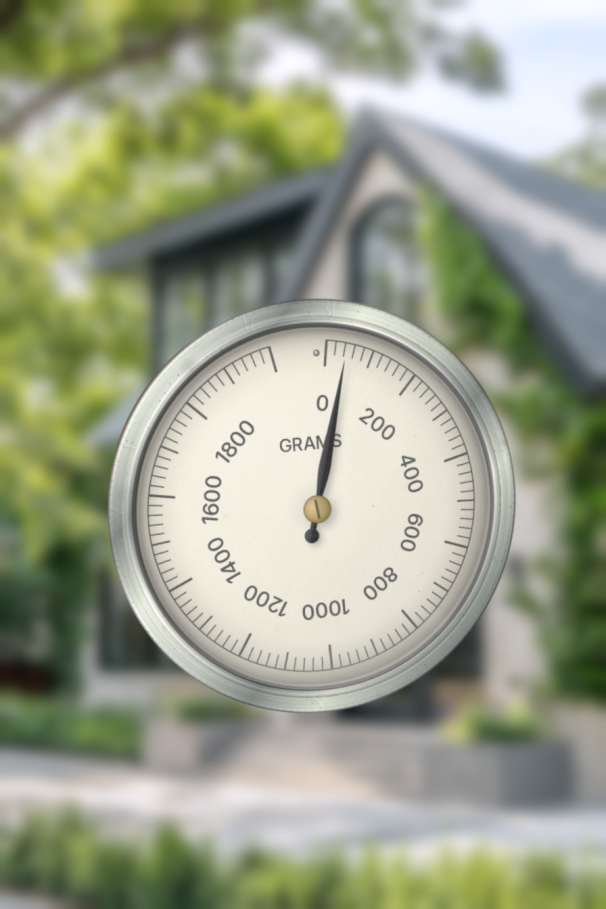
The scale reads **40** g
